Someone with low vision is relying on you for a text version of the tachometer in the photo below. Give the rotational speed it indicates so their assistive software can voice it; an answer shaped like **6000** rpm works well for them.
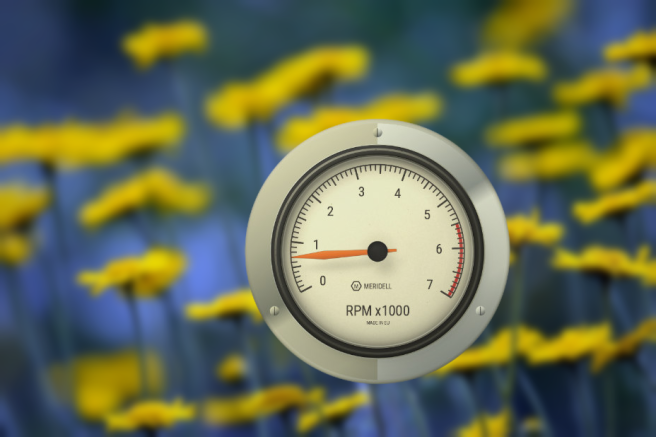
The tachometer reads **700** rpm
